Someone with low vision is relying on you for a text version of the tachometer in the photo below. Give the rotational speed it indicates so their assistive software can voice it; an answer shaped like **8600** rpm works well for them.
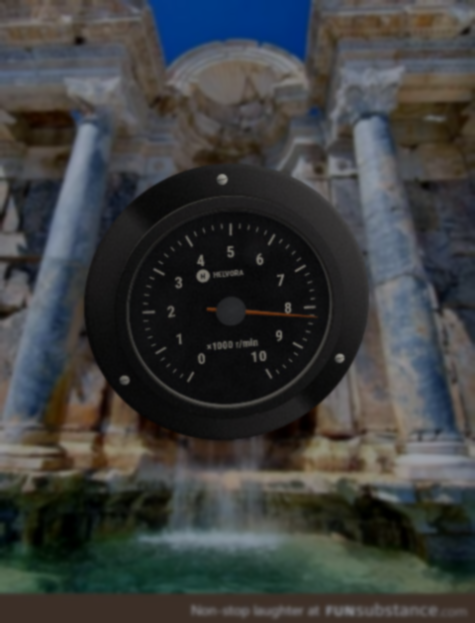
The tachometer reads **8200** rpm
